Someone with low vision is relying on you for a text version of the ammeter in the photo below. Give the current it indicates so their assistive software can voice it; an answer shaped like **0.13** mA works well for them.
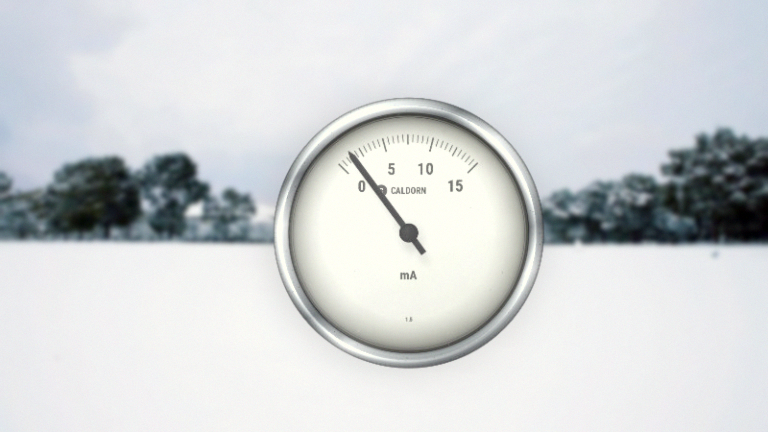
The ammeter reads **1.5** mA
